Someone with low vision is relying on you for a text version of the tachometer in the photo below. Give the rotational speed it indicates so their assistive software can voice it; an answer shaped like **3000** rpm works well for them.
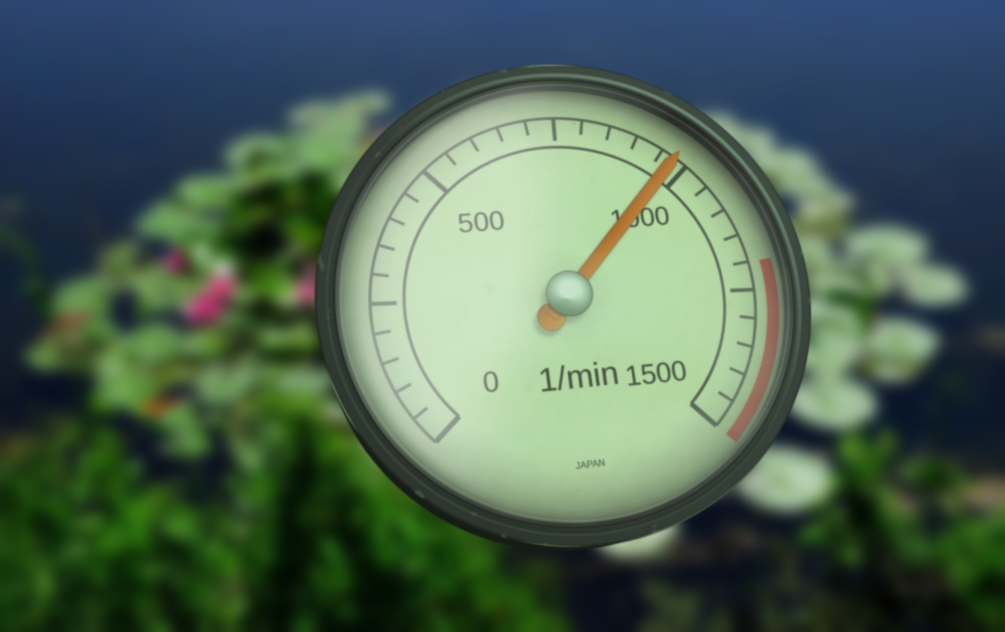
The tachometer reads **975** rpm
